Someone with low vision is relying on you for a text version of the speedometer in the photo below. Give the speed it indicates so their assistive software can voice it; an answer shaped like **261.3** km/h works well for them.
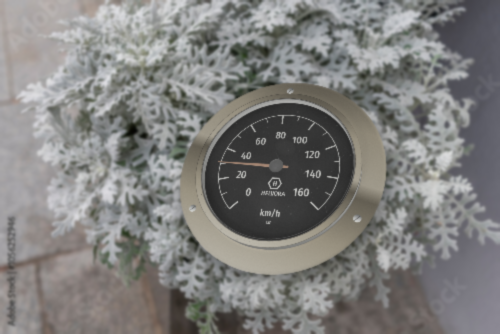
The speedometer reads **30** km/h
